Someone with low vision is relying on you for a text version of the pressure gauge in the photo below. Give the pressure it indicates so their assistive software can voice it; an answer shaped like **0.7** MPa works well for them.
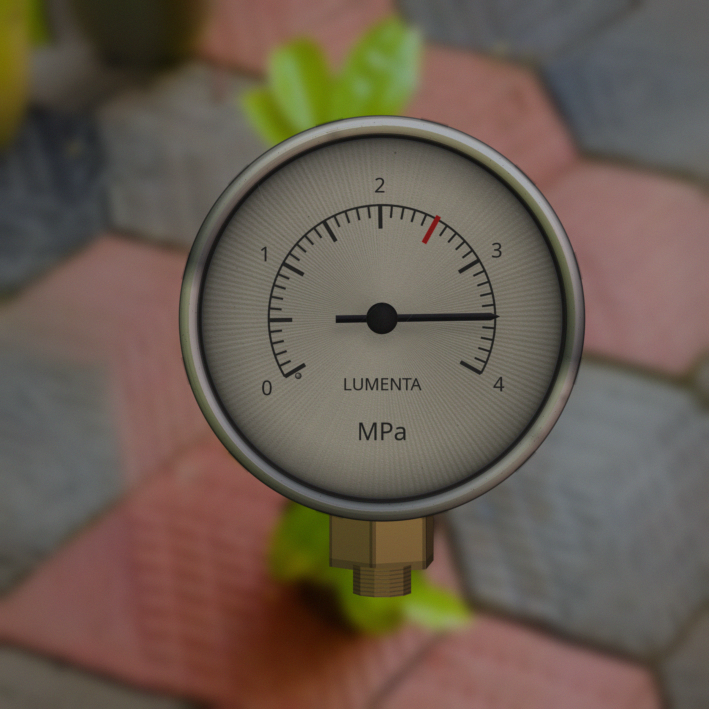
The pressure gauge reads **3.5** MPa
